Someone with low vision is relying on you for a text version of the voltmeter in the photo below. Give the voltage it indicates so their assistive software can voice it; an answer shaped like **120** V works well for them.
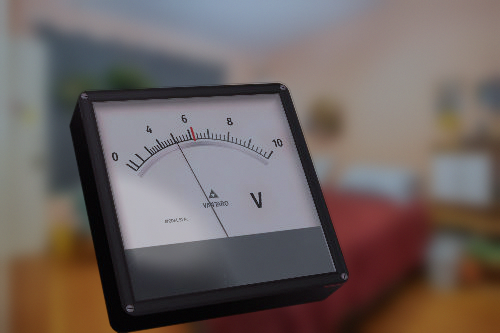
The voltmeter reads **5** V
